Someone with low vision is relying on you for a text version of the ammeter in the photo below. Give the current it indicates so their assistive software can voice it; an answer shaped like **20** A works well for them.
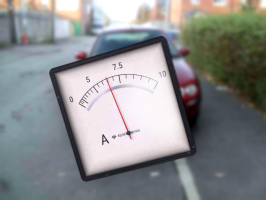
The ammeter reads **6.5** A
